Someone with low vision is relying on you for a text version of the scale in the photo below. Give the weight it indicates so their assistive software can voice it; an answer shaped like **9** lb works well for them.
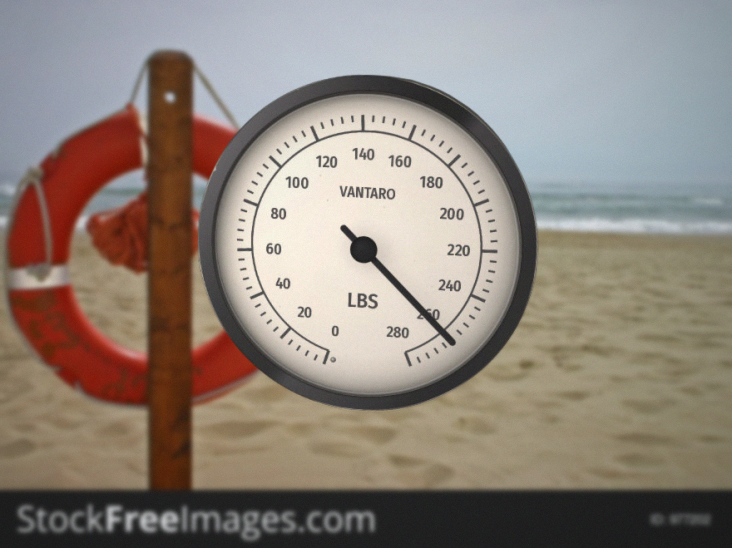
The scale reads **260** lb
